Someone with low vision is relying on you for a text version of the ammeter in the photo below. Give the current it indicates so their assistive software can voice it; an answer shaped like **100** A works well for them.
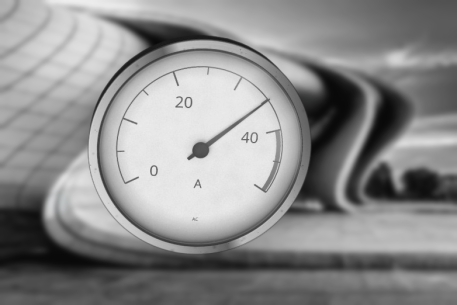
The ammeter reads **35** A
